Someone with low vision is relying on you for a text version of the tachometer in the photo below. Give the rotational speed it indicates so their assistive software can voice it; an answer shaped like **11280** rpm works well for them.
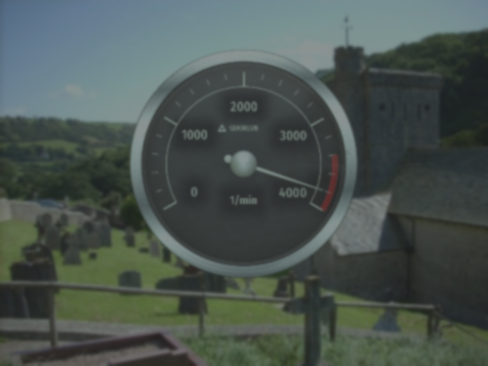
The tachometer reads **3800** rpm
